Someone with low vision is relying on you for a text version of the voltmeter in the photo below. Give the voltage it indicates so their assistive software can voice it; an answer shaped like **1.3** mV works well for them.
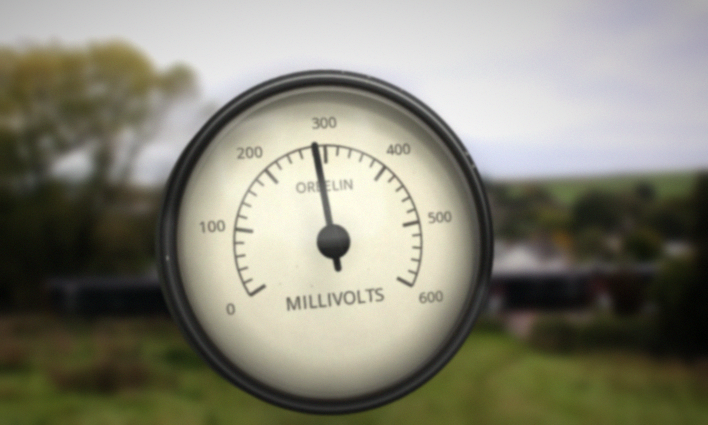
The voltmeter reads **280** mV
